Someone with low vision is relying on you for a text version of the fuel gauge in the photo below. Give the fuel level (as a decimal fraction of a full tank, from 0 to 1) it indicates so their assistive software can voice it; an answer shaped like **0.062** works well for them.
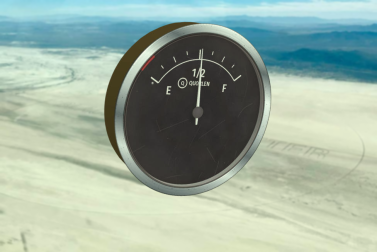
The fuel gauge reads **0.5**
